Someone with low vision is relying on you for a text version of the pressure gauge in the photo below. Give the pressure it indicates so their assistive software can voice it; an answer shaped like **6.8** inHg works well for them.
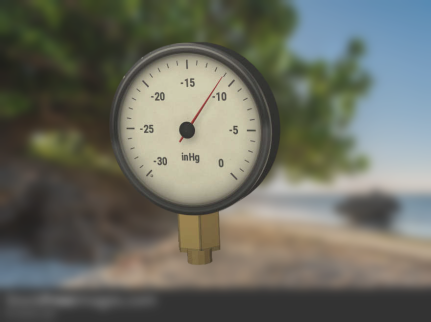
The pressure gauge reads **-11** inHg
